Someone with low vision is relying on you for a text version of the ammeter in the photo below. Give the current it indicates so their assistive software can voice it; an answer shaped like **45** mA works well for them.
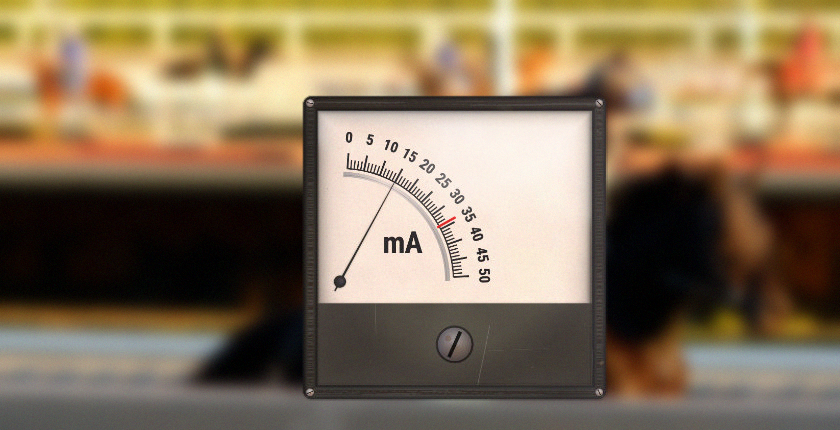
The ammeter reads **15** mA
